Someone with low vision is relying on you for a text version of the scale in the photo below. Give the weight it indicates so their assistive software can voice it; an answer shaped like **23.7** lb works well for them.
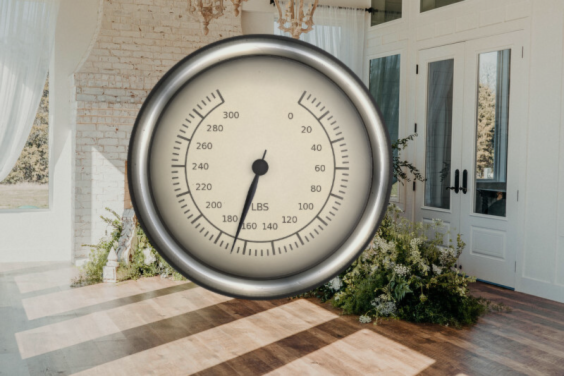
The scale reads **168** lb
